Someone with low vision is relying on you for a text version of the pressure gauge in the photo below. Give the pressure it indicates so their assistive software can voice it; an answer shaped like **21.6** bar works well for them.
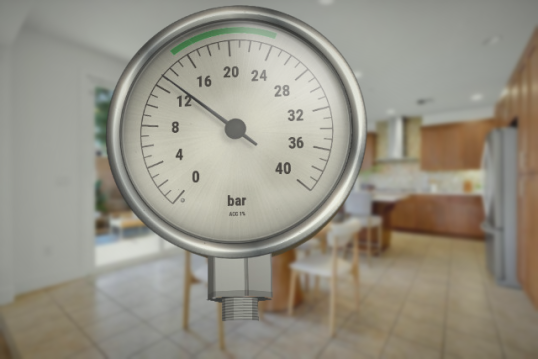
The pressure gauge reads **13** bar
